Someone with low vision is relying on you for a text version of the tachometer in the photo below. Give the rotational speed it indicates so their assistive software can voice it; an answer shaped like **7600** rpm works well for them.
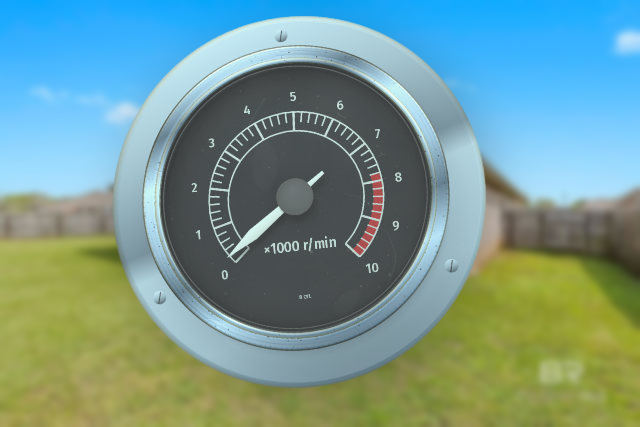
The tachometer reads **200** rpm
